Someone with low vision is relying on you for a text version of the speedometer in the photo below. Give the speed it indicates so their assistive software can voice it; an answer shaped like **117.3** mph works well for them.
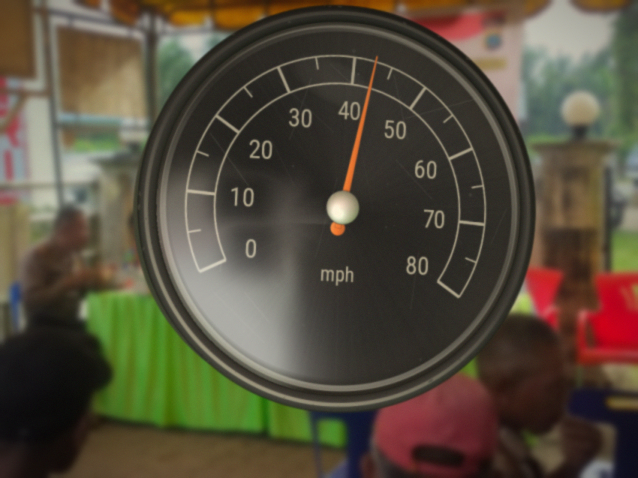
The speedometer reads **42.5** mph
